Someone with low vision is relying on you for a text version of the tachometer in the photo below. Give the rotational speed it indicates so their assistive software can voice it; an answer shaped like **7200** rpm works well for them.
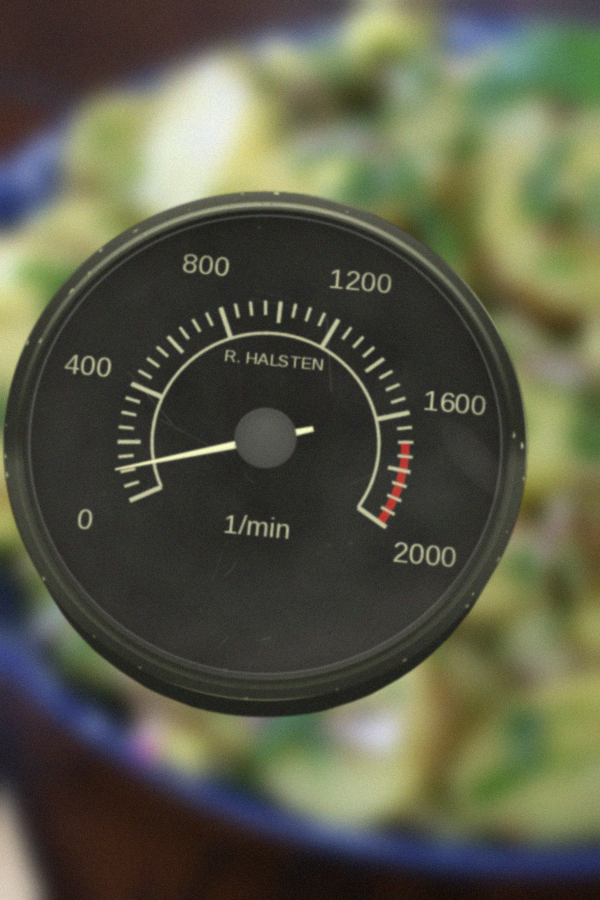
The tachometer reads **100** rpm
